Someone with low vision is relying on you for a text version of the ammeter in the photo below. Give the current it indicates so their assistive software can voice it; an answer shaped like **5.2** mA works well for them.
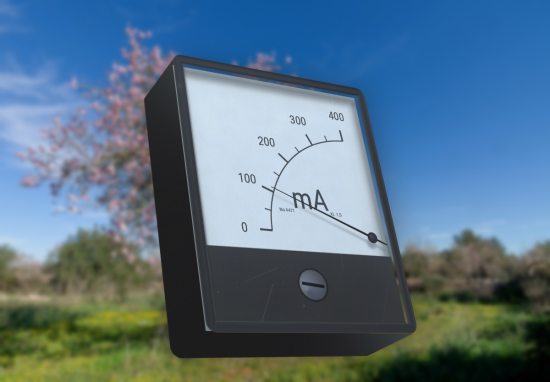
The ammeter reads **100** mA
